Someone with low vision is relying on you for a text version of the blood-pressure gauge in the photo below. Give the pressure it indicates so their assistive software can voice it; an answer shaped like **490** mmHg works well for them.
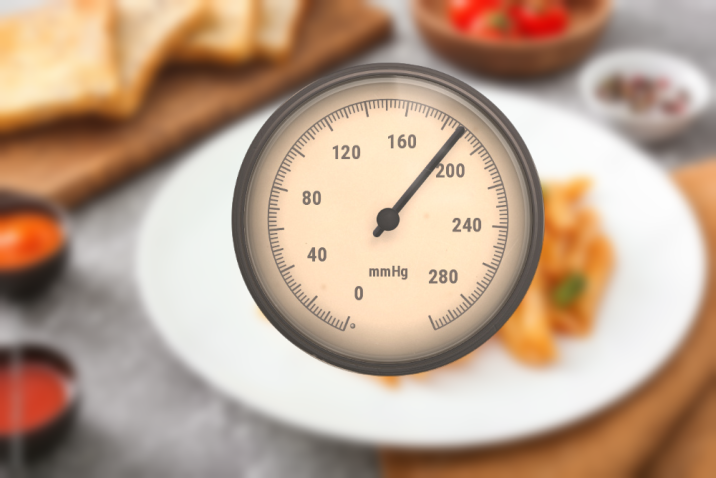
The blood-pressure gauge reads **188** mmHg
